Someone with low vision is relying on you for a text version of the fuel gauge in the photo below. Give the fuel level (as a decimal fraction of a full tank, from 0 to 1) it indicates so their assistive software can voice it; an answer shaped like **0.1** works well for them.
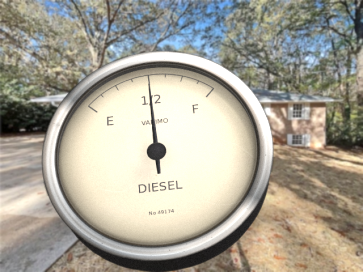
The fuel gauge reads **0.5**
